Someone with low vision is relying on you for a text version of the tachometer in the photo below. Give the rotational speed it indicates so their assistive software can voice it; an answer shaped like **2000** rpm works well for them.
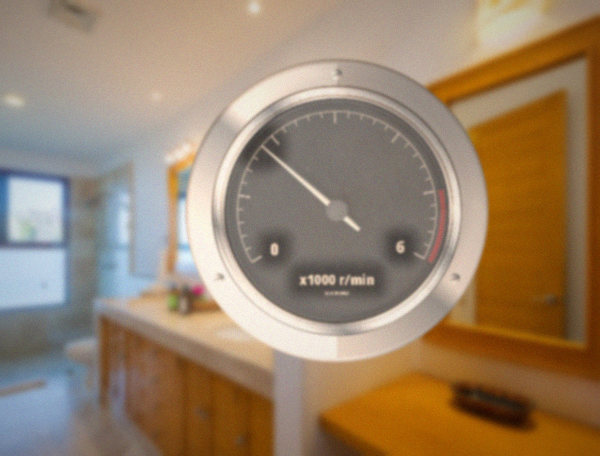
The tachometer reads **1800** rpm
